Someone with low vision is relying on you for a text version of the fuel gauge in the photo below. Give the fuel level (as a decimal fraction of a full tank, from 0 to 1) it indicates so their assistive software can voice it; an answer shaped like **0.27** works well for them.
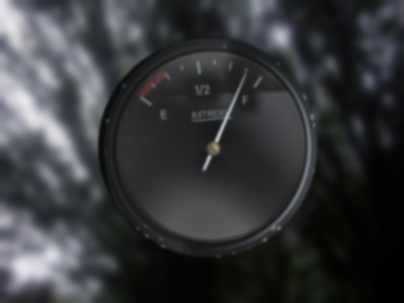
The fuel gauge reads **0.875**
